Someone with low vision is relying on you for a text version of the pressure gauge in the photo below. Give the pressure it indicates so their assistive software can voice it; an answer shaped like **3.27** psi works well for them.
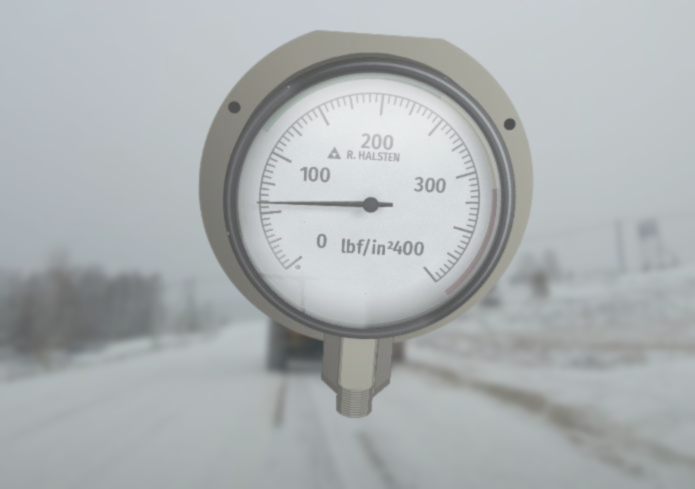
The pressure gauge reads **60** psi
